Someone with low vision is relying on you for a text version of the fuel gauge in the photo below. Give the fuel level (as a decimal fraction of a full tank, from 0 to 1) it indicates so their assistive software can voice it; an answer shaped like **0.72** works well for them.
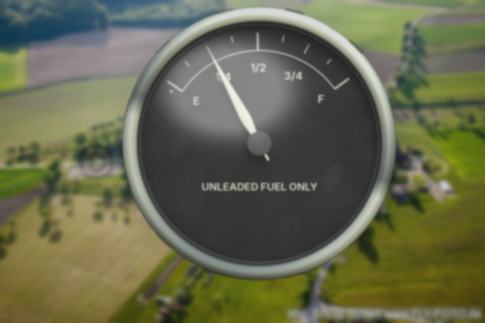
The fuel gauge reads **0.25**
